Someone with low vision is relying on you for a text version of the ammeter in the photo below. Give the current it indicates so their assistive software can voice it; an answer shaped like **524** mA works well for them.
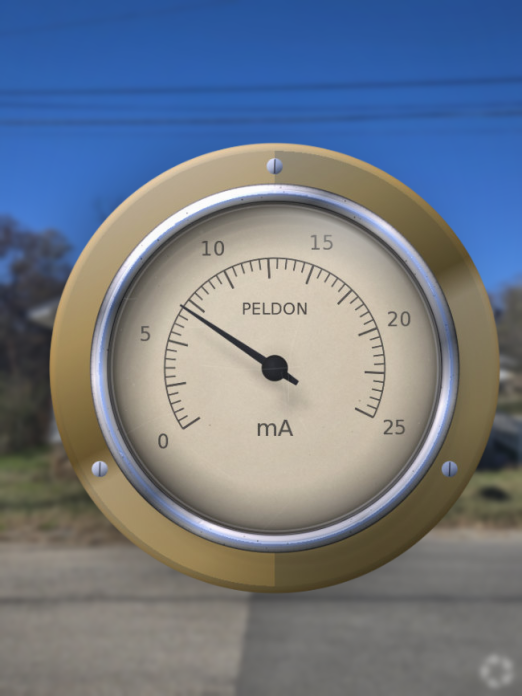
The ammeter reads **7** mA
